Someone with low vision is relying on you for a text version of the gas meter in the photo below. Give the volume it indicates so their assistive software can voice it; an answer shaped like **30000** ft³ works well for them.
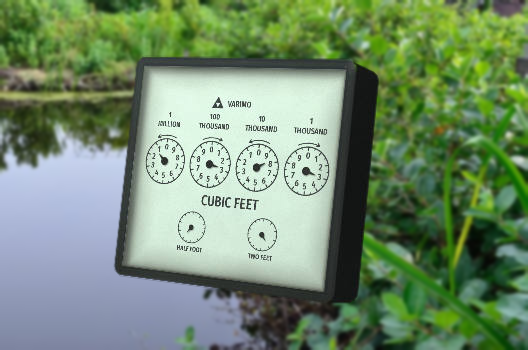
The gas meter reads **128300** ft³
